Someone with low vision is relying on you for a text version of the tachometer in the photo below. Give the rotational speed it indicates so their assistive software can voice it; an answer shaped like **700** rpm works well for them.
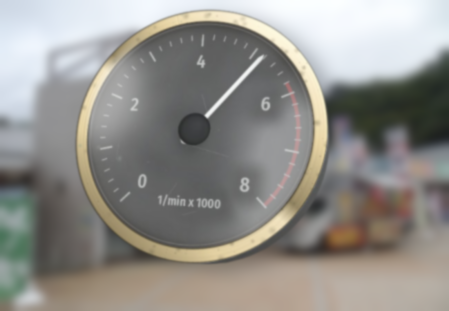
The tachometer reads **5200** rpm
